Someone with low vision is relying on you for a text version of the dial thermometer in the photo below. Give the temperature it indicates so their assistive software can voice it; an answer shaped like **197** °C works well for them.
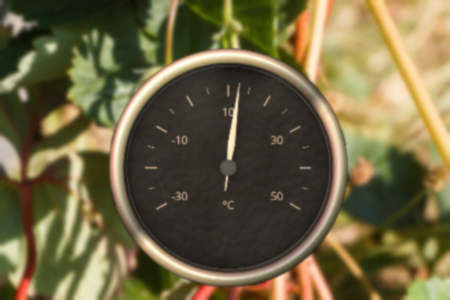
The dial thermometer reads **12.5** °C
